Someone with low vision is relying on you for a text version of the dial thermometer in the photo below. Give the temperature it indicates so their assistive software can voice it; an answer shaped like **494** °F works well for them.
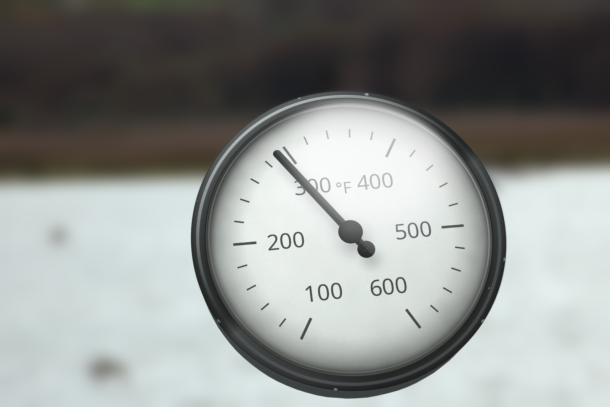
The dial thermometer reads **290** °F
